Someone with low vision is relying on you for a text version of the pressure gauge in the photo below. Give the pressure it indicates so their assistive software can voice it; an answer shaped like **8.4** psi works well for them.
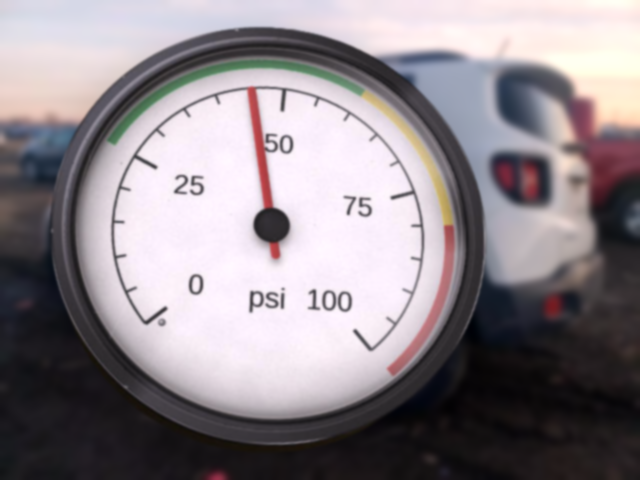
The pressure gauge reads **45** psi
